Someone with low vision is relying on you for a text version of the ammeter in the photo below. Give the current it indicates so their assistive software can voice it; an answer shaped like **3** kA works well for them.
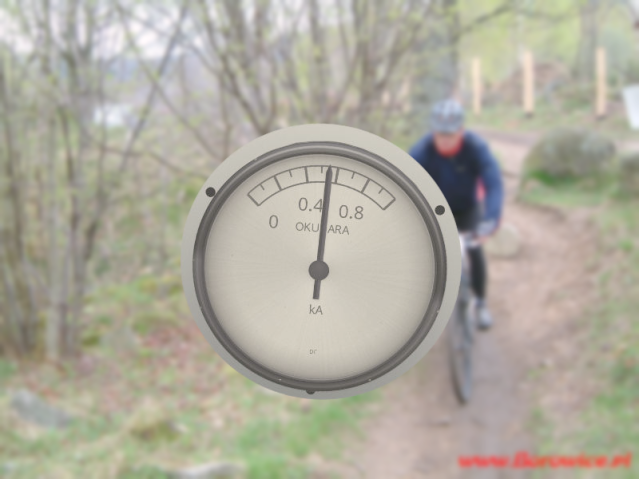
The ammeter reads **0.55** kA
